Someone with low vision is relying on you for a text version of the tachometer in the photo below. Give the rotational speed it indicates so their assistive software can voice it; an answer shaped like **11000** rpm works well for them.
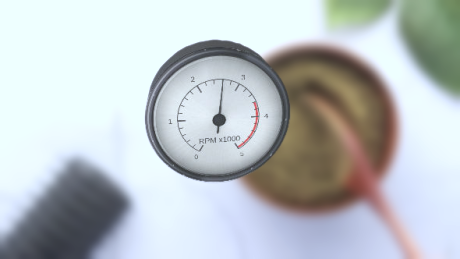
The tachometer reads **2600** rpm
